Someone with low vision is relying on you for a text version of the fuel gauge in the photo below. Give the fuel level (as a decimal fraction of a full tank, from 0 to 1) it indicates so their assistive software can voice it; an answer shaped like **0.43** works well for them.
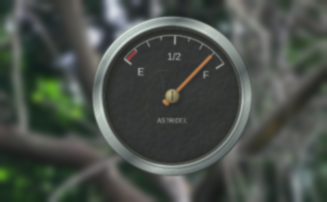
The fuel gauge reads **0.875**
